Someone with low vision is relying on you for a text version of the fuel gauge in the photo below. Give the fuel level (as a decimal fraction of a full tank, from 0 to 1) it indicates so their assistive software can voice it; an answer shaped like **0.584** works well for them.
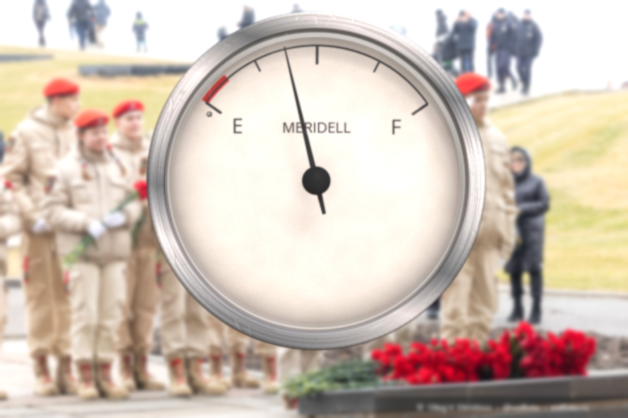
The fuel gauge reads **0.375**
